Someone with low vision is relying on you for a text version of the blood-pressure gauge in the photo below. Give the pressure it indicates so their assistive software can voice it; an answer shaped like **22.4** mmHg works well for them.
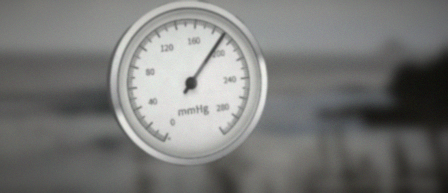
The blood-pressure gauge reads **190** mmHg
